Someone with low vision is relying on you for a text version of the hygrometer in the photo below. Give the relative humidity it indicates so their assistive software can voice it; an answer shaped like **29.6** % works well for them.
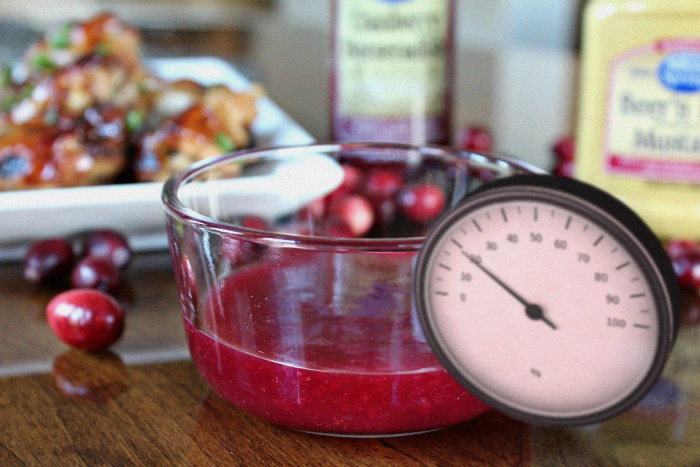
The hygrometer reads **20** %
